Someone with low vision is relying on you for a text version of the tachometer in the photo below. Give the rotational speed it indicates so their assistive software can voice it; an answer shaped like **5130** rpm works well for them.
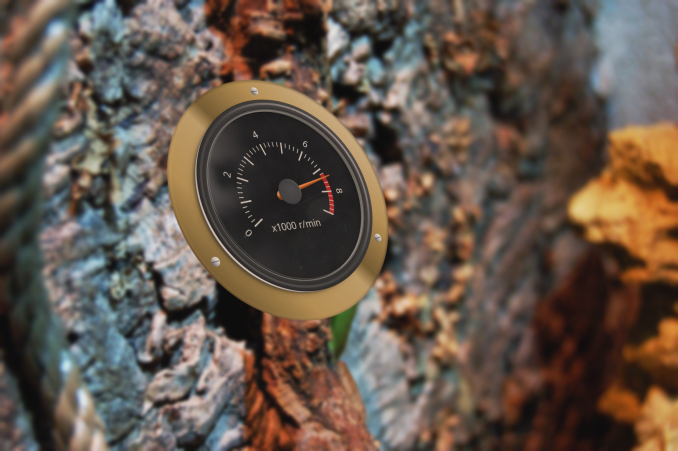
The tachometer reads **7400** rpm
